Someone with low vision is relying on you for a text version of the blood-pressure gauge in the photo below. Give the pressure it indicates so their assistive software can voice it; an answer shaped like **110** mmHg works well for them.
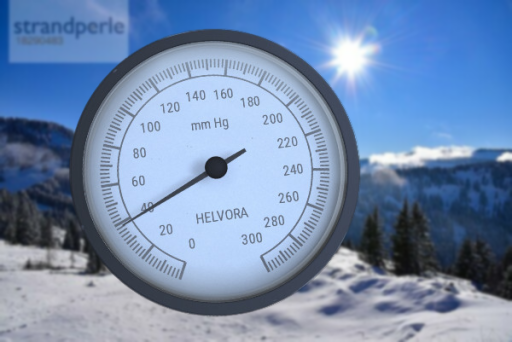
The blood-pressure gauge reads **38** mmHg
